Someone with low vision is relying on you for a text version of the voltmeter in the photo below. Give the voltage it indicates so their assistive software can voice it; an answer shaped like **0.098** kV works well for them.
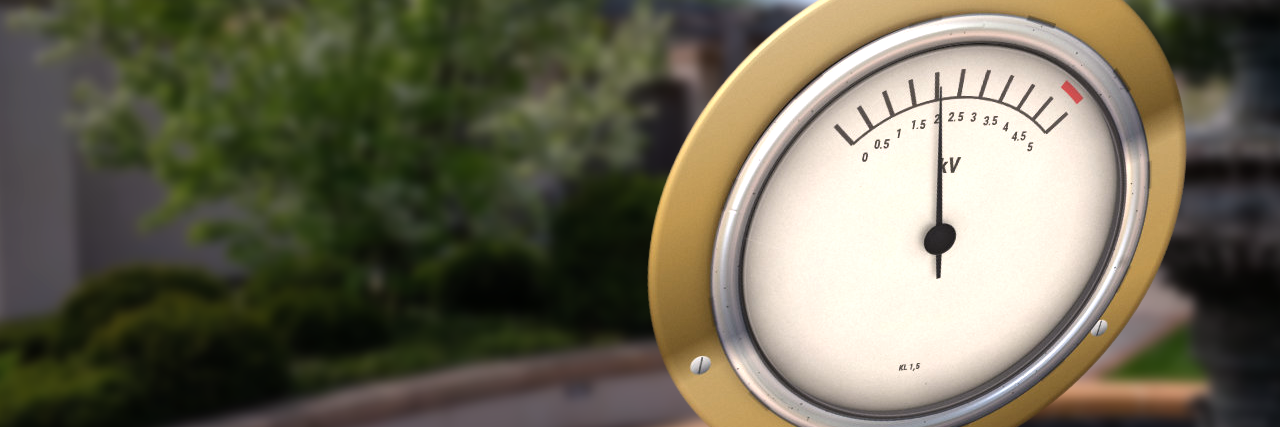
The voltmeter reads **2** kV
